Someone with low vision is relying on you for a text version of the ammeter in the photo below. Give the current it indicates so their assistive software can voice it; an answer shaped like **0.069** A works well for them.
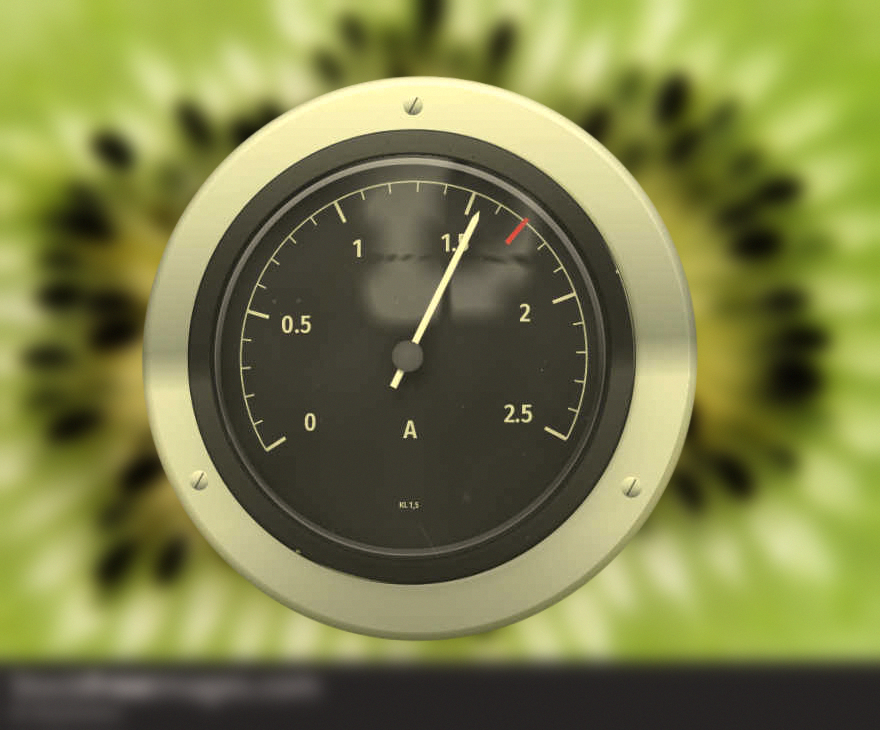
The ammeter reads **1.55** A
